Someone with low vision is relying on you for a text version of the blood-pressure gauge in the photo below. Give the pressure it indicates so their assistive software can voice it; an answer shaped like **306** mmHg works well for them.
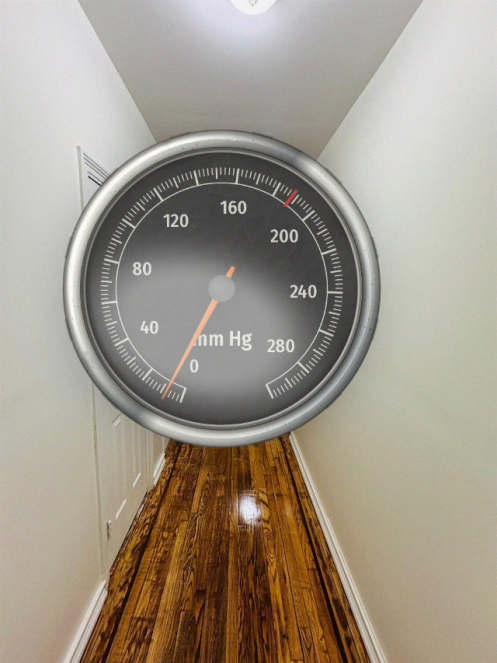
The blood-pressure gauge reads **8** mmHg
